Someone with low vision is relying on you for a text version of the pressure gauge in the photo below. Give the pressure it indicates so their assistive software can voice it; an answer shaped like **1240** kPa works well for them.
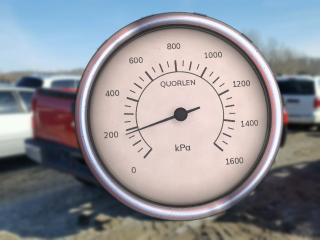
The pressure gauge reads **175** kPa
